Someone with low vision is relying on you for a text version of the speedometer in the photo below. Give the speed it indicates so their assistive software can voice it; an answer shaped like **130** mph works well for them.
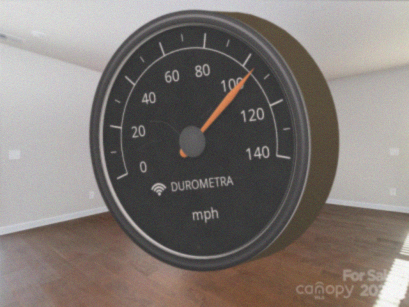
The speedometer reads **105** mph
